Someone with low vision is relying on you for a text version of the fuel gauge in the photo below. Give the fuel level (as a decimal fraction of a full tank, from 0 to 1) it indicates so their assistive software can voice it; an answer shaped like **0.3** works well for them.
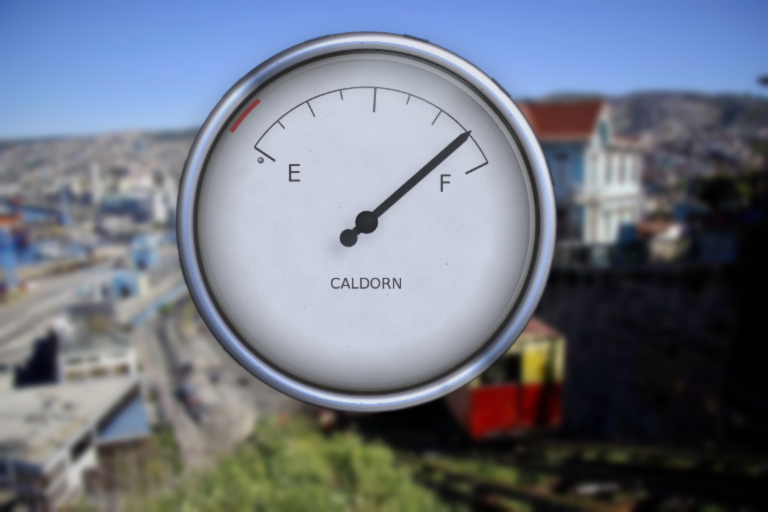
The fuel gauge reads **0.875**
